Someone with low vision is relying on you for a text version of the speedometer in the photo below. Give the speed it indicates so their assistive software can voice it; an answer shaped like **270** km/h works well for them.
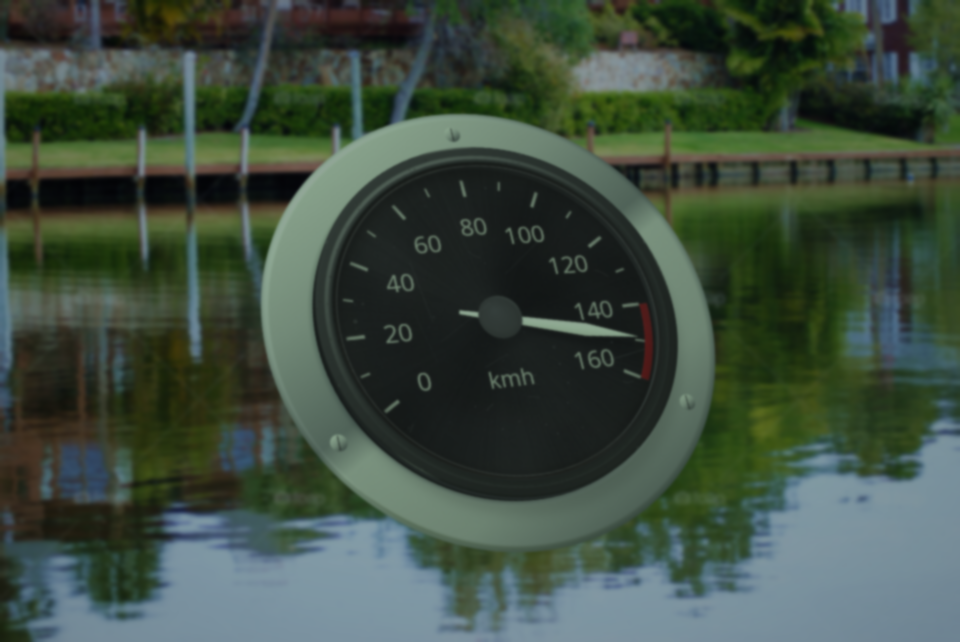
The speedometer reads **150** km/h
